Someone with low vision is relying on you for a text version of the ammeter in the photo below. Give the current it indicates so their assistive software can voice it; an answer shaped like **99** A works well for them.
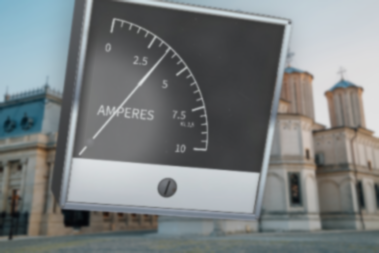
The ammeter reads **3.5** A
